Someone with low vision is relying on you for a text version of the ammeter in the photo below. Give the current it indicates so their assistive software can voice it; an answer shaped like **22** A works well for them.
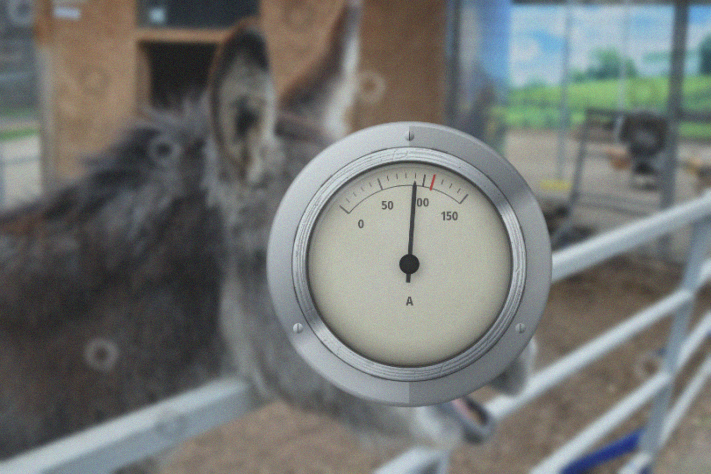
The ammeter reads **90** A
